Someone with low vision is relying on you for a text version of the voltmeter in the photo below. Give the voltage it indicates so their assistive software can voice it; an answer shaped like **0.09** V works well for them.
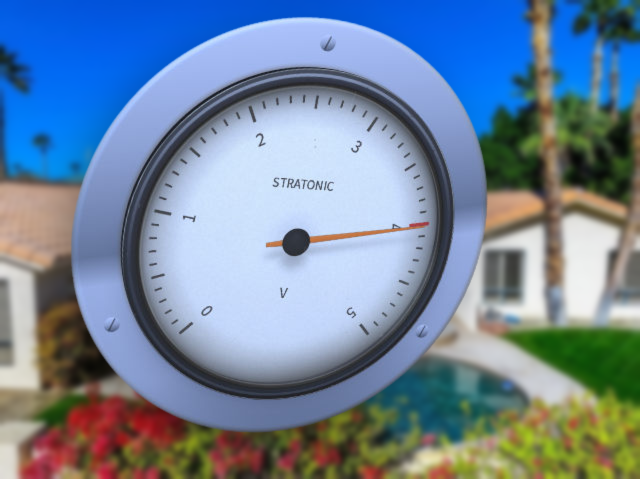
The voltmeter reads **4** V
